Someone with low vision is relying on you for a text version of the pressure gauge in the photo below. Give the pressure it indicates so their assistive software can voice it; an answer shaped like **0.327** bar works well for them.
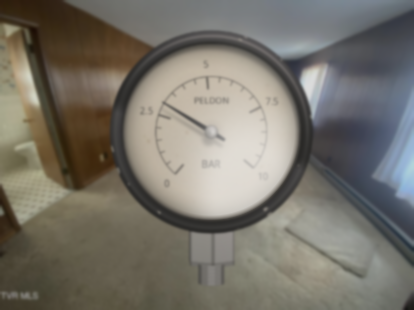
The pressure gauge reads **3** bar
